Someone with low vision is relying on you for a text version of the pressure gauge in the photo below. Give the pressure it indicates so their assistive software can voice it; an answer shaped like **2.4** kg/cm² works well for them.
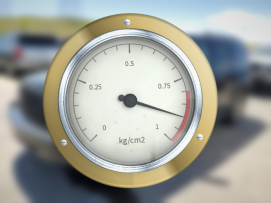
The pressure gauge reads **0.9** kg/cm²
